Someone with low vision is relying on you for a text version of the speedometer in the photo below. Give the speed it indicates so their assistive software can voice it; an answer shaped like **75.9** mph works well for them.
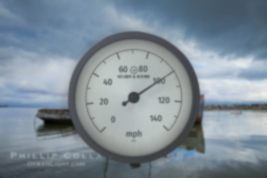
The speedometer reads **100** mph
